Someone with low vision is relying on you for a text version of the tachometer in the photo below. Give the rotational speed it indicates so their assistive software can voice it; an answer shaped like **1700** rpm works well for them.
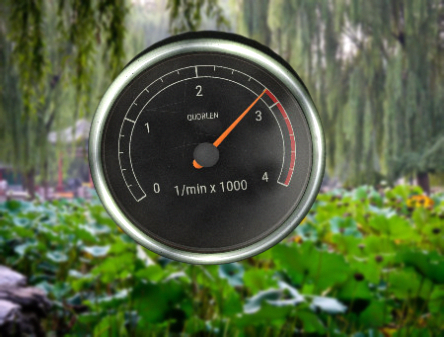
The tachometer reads **2800** rpm
